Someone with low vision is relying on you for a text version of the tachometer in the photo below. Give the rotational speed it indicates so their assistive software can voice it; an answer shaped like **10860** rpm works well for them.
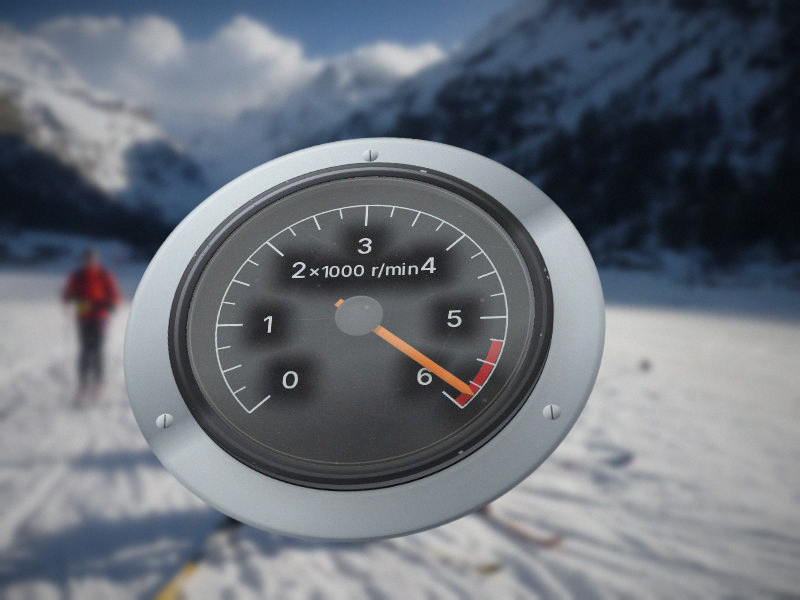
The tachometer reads **5875** rpm
